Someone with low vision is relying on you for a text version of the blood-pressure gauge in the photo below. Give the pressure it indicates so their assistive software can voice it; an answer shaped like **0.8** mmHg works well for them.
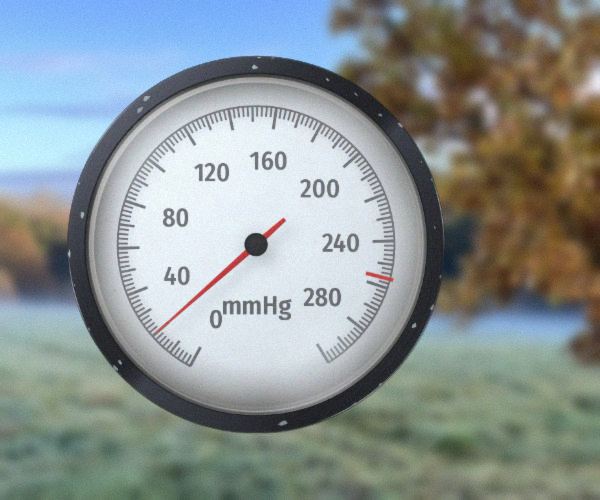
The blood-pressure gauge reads **20** mmHg
